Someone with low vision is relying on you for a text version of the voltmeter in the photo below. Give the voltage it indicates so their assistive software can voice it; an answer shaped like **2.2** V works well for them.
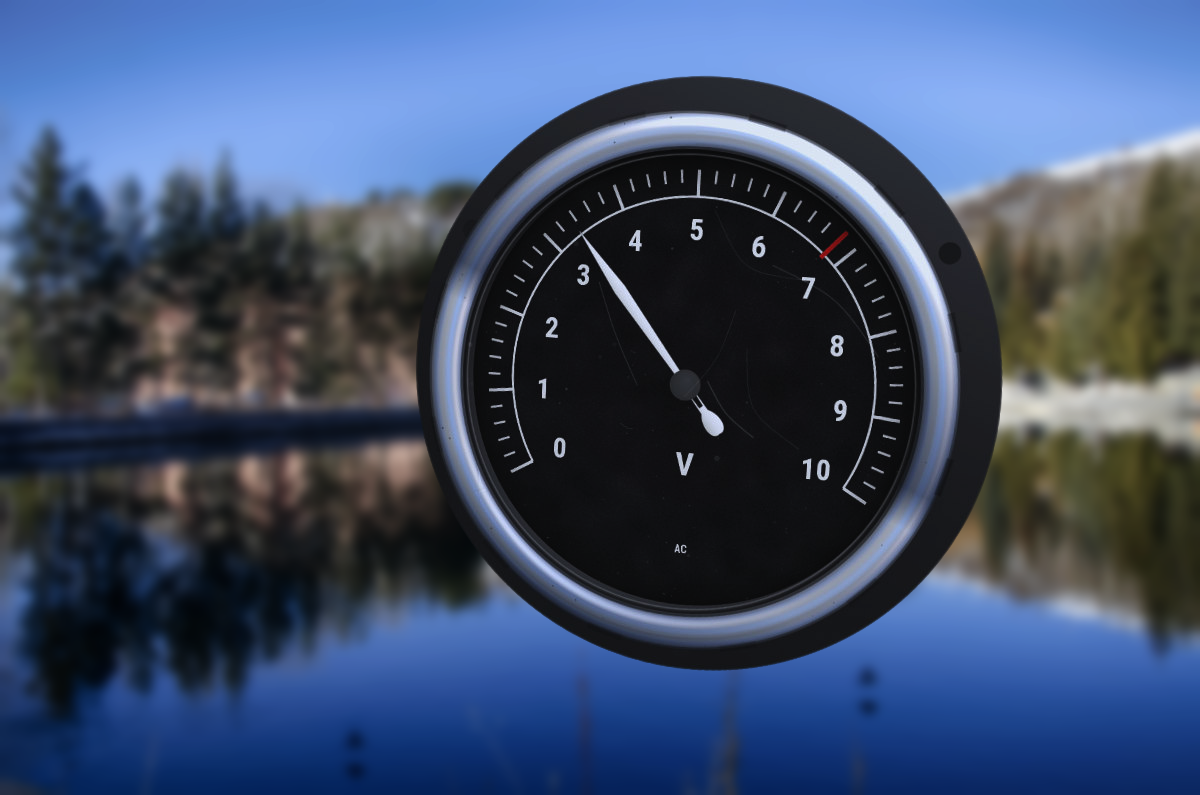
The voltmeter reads **3.4** V
